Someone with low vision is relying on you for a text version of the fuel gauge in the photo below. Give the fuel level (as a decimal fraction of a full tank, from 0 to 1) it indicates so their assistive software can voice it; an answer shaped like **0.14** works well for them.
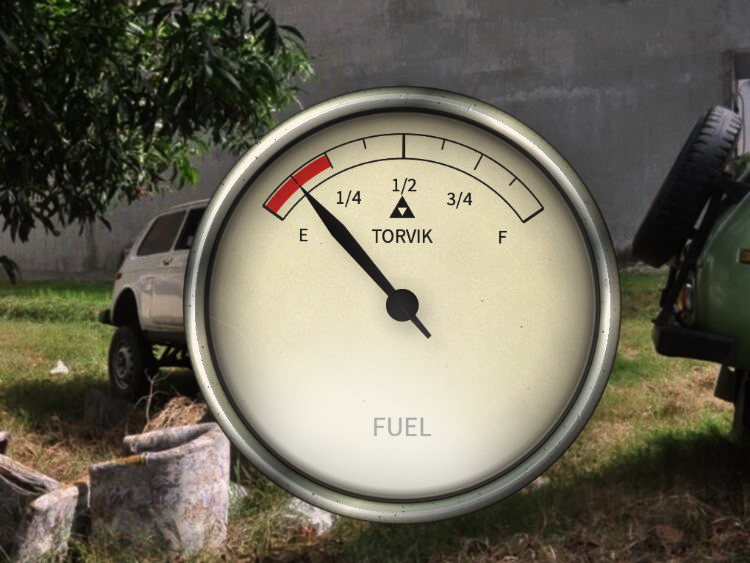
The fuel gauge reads **0.125**
